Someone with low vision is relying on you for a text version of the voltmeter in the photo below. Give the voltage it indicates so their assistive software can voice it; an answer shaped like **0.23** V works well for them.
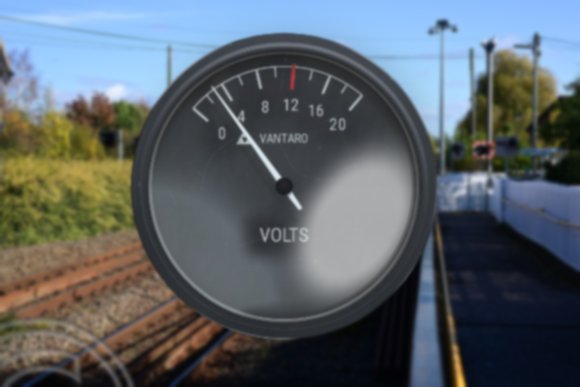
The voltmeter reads **3** V
